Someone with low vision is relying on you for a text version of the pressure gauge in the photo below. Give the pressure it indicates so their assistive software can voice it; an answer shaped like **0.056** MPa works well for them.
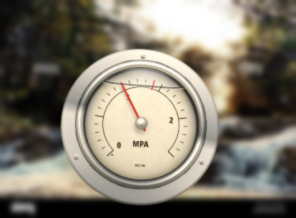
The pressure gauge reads **1** MPa
